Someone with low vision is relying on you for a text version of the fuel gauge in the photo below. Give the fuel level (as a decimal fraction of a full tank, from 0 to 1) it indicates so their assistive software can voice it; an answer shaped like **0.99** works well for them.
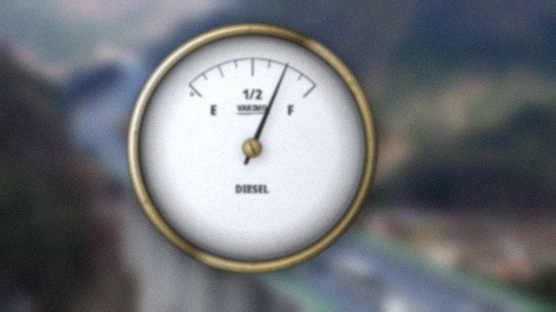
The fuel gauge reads **0.75**
